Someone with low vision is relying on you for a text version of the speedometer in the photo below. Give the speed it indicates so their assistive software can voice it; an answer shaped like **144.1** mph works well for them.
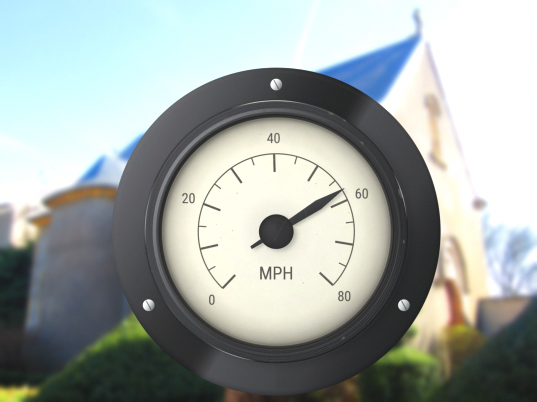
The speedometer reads **57.5** mph
